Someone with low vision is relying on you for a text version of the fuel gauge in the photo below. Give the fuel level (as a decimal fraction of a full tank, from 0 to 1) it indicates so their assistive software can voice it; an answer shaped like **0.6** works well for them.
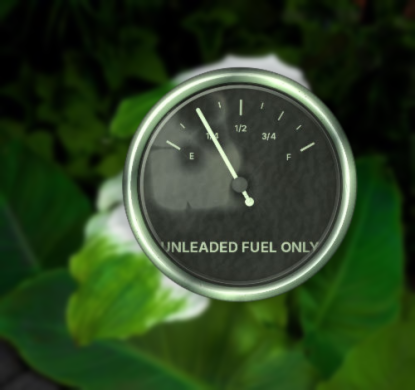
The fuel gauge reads **0.25**
